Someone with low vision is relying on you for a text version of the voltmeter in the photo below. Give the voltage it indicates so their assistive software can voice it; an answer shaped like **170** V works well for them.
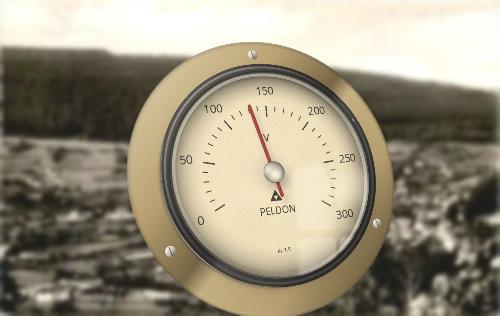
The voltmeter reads **130** V
